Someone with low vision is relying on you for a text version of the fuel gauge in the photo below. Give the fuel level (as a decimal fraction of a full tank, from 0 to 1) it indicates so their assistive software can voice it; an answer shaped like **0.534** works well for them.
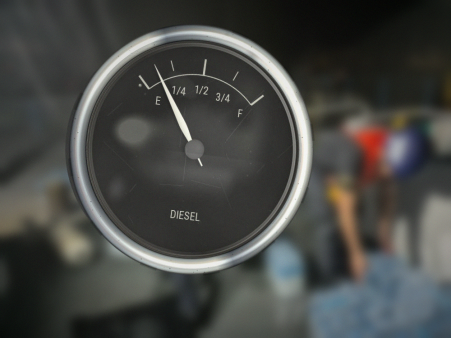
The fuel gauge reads **0.125**
